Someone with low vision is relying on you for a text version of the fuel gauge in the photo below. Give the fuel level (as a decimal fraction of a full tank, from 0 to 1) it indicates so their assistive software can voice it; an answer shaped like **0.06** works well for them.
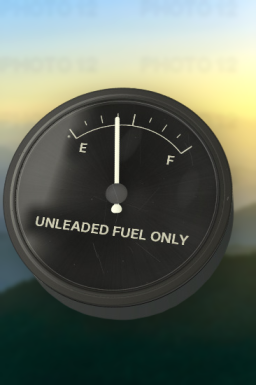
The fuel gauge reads **0.375**
